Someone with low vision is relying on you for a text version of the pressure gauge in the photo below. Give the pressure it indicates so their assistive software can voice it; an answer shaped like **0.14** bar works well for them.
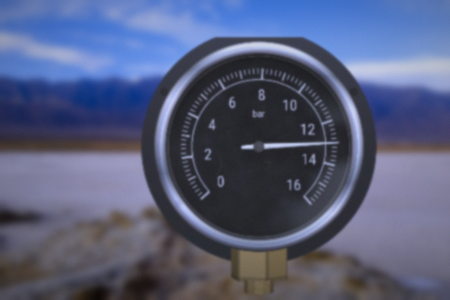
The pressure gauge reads **13** bar
